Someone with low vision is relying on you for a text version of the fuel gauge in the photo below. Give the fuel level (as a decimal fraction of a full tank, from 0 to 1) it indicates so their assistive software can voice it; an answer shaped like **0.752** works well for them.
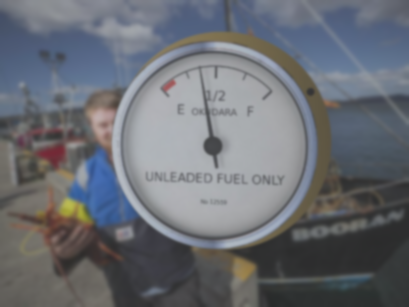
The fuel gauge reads **0.375**
